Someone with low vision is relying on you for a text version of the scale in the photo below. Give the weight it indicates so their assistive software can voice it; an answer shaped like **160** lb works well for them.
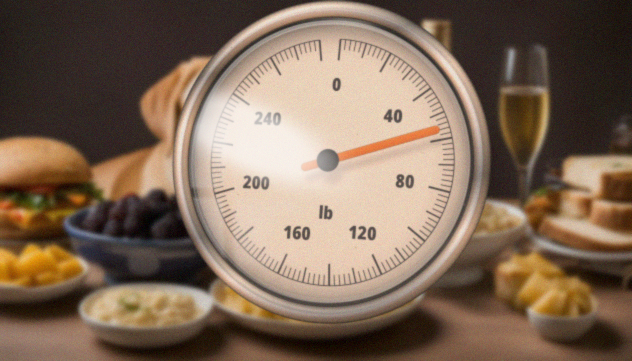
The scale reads **56** lb
